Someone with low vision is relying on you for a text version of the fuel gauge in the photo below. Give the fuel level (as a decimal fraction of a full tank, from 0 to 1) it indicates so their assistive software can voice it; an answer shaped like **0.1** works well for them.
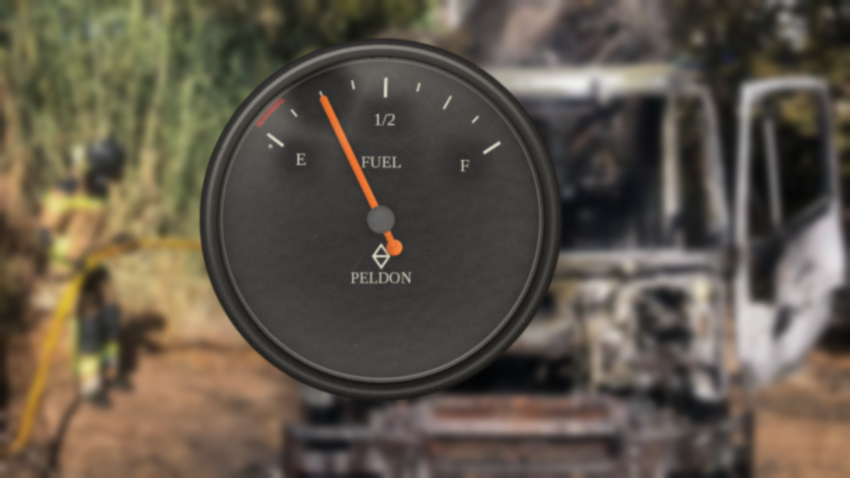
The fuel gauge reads **0.25**
